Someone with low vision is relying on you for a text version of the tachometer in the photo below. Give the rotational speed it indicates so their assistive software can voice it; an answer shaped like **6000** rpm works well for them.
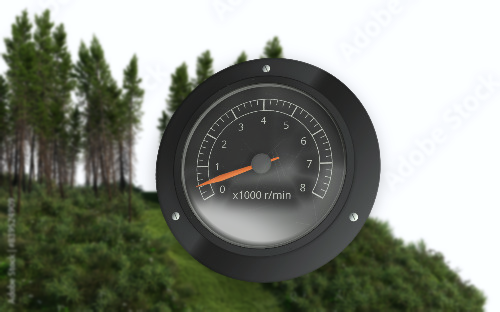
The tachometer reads **400** rpm
